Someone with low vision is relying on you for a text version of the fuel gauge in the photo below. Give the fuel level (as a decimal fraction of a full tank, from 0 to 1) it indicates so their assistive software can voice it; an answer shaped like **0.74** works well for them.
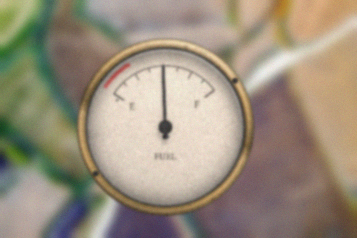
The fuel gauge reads **0.5**
